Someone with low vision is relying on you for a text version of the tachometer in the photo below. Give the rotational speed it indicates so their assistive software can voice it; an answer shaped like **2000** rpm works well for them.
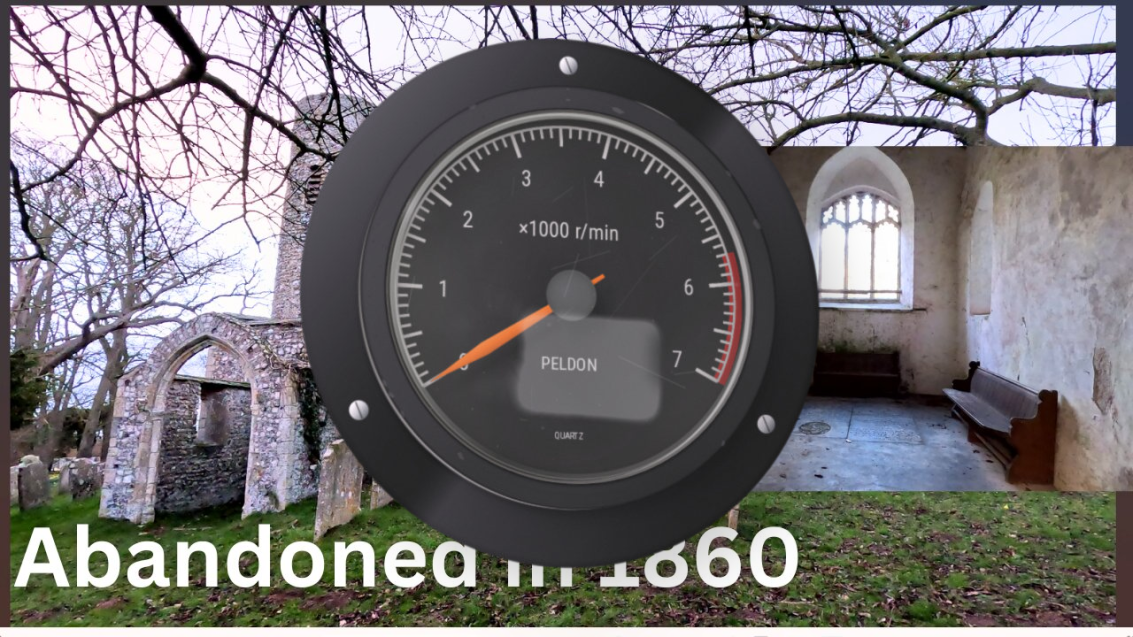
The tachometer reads **0** rpm
